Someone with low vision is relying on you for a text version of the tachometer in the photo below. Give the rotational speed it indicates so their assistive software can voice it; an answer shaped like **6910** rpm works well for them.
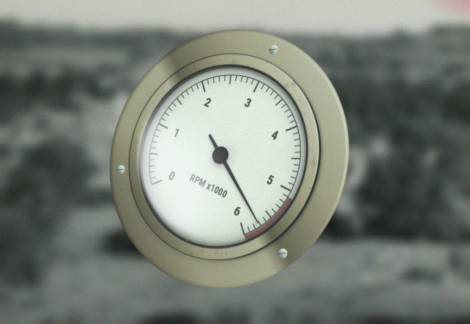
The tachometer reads **5700** rpm
